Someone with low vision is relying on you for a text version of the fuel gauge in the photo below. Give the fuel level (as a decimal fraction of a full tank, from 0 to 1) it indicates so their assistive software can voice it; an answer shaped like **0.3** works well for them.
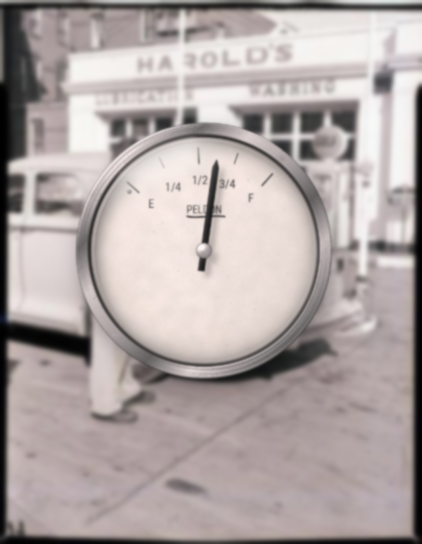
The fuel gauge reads **0.625**
